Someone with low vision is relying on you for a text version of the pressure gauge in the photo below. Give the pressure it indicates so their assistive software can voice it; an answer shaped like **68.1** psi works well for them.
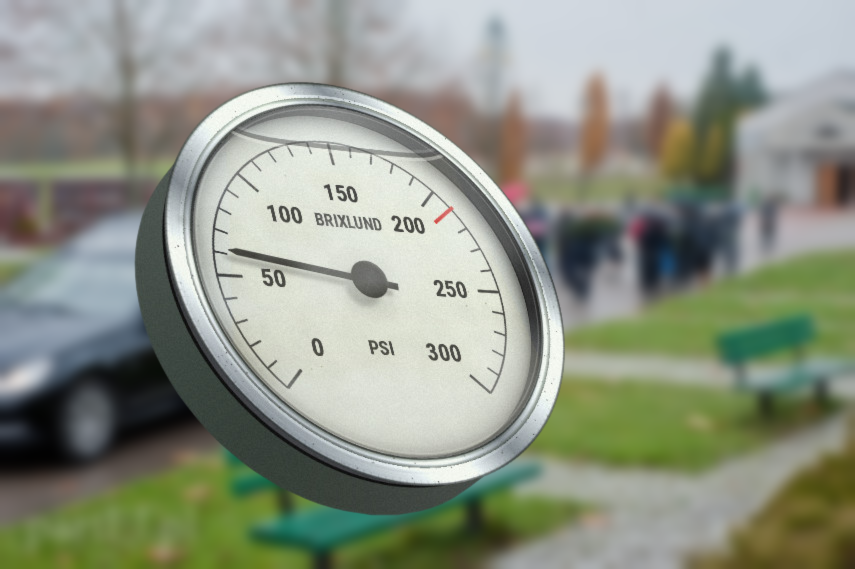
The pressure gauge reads **60** psi
